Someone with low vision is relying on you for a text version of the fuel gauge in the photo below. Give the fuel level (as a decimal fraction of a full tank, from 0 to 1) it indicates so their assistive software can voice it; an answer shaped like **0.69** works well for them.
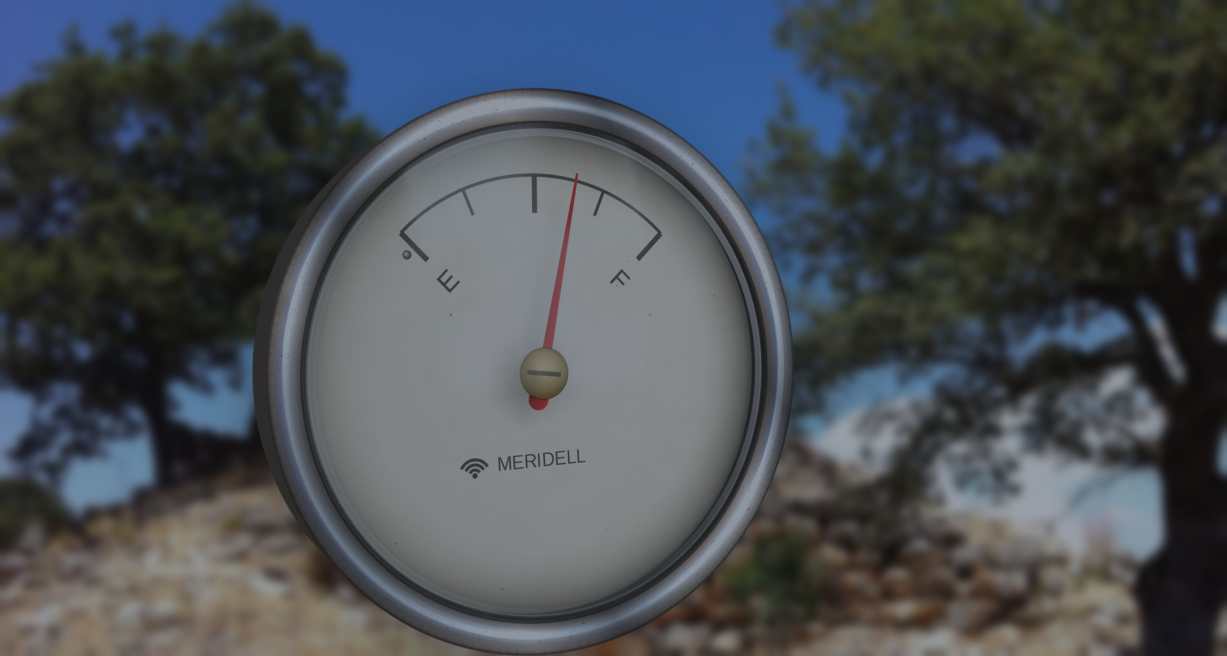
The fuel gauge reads **0.625**
